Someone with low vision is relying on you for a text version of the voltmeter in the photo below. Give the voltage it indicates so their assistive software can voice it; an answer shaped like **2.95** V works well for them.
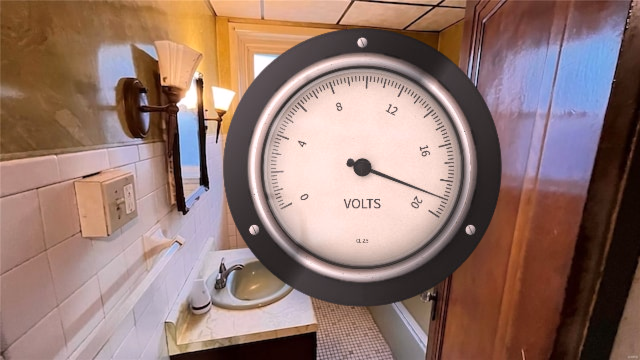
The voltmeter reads **19** V
